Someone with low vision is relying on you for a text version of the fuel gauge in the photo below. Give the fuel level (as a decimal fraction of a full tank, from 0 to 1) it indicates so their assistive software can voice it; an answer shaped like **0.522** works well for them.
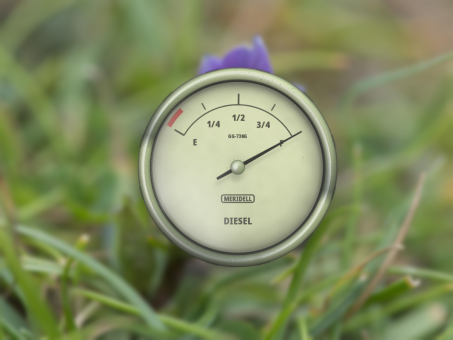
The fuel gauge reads **1**
